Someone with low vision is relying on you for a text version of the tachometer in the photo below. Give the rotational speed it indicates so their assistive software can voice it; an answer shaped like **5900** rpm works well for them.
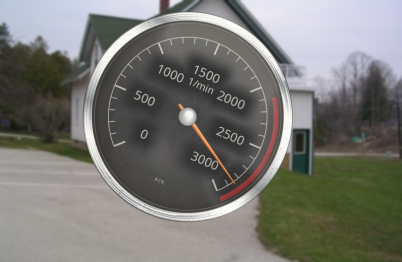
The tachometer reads **2850** rpm
